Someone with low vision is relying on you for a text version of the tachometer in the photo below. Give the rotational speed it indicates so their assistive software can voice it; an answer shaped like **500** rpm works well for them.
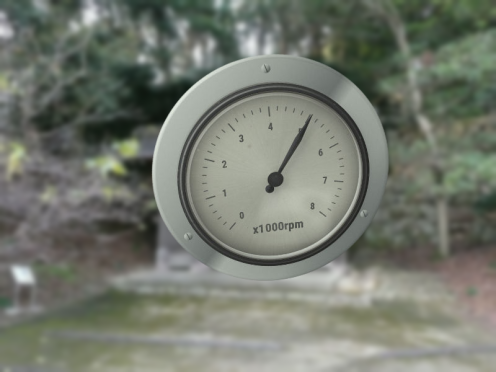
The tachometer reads **5000** rpm
